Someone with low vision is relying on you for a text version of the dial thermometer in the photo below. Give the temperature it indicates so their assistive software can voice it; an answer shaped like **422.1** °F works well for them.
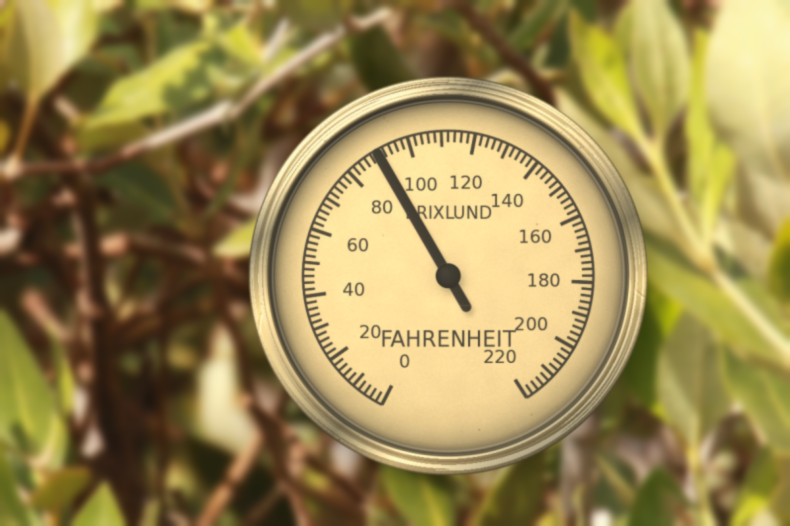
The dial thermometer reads **90** °F
